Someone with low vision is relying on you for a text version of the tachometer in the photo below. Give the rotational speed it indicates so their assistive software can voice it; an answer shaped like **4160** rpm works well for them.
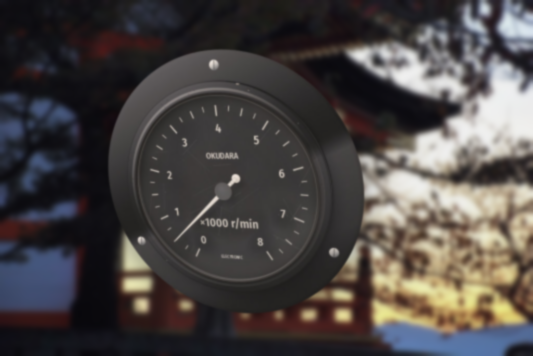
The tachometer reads **500** rpm
